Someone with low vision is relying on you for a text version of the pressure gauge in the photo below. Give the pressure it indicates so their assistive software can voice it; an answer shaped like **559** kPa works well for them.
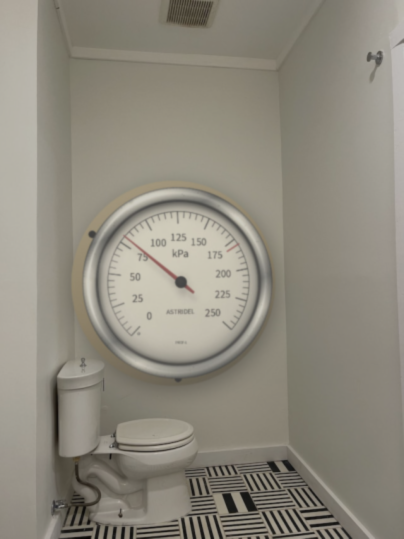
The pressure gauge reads **80** kPa
